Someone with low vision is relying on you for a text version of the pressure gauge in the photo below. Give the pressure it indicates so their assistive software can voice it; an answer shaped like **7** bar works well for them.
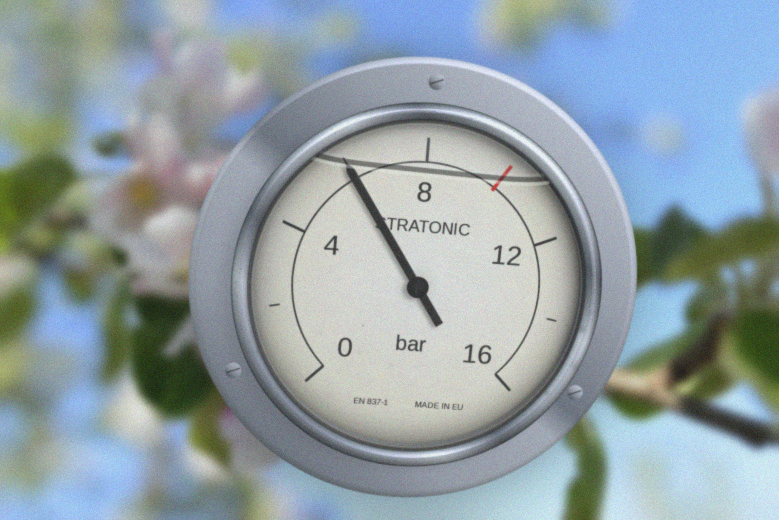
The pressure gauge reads **6** bar
